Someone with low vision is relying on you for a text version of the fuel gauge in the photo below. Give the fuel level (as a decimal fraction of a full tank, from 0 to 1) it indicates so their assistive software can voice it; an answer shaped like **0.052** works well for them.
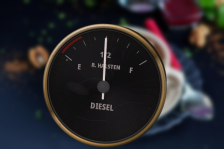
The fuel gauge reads **0.5**
